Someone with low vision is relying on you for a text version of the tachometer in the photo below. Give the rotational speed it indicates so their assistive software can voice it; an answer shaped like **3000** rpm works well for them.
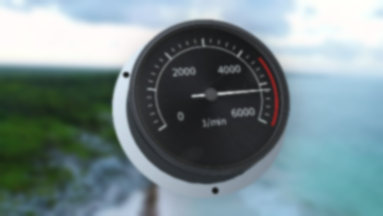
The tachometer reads **5200** rpm
